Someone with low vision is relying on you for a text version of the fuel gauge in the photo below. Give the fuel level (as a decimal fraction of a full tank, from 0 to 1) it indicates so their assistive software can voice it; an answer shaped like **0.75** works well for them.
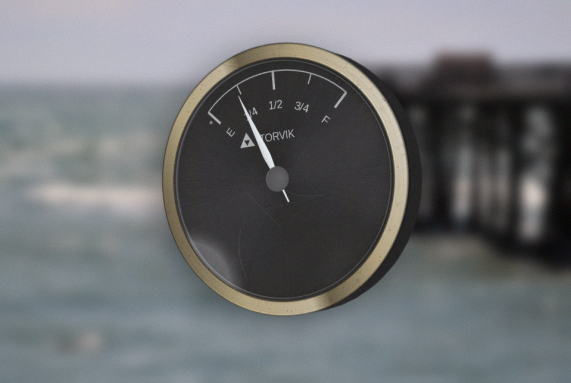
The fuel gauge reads **0.25**
